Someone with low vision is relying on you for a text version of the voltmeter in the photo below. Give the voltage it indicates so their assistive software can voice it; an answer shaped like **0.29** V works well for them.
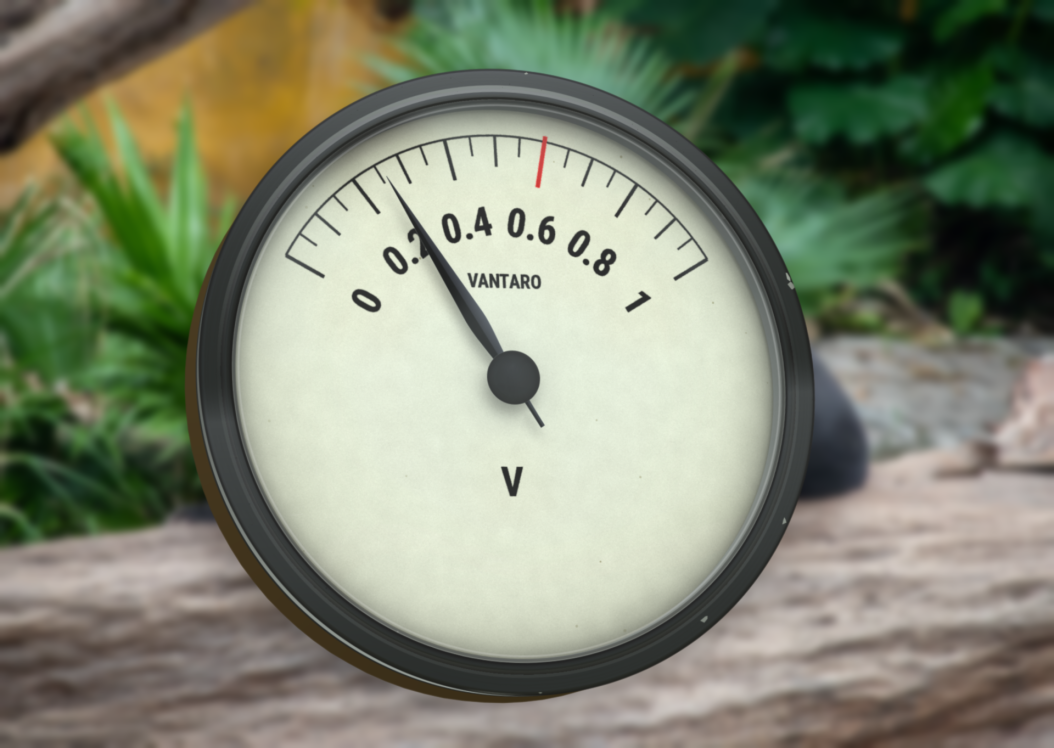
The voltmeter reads **0.25** V
